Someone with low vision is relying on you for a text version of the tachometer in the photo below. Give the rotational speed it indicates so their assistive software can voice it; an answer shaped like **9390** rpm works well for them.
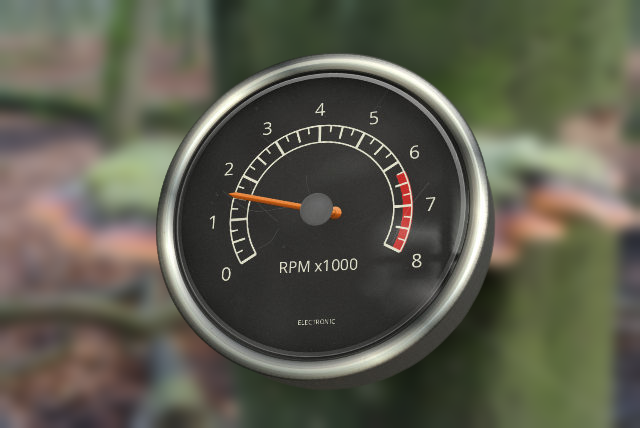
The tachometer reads **1500** rpm
